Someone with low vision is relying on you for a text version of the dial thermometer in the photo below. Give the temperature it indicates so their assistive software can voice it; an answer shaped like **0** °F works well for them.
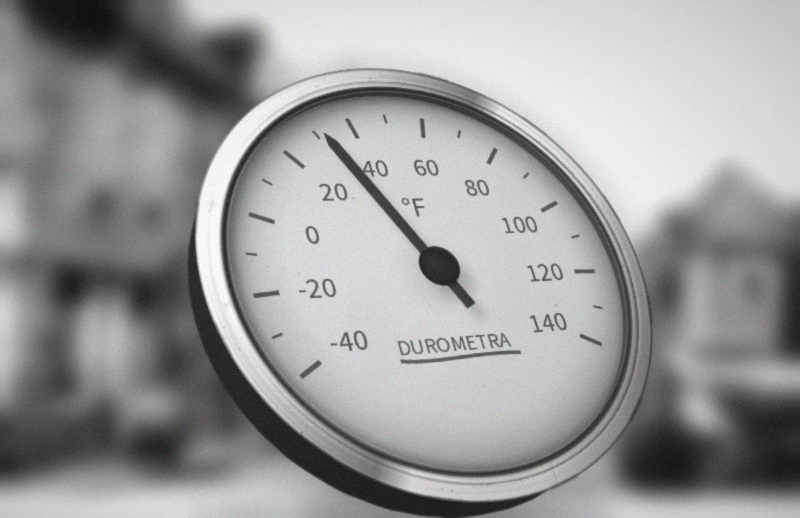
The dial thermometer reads **30** °F
